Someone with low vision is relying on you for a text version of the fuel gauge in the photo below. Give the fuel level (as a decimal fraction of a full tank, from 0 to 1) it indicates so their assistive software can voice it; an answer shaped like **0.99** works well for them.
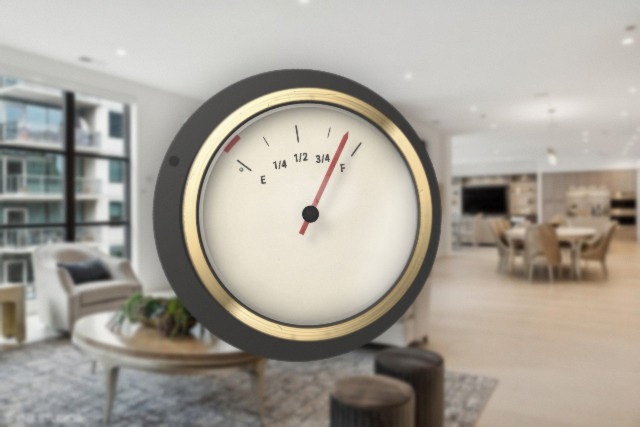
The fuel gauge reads **0.875**
